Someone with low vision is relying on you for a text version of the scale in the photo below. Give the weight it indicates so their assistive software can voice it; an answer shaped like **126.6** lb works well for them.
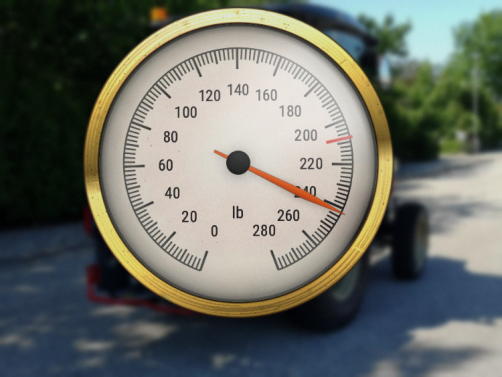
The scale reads **242** lb
